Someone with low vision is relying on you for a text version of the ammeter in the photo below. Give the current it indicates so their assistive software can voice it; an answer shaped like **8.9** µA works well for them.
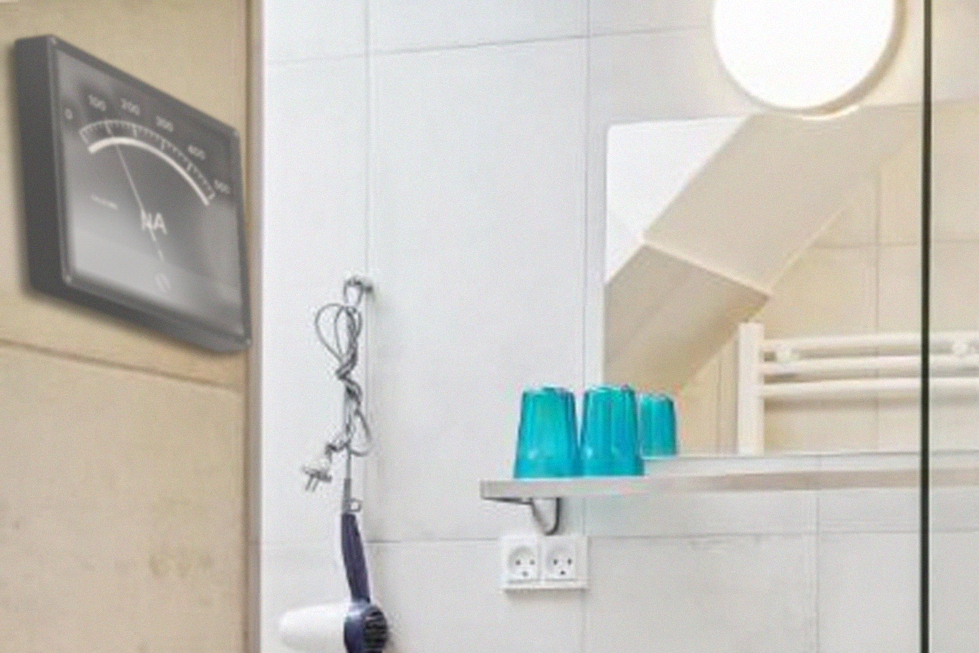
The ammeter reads **100** µA
